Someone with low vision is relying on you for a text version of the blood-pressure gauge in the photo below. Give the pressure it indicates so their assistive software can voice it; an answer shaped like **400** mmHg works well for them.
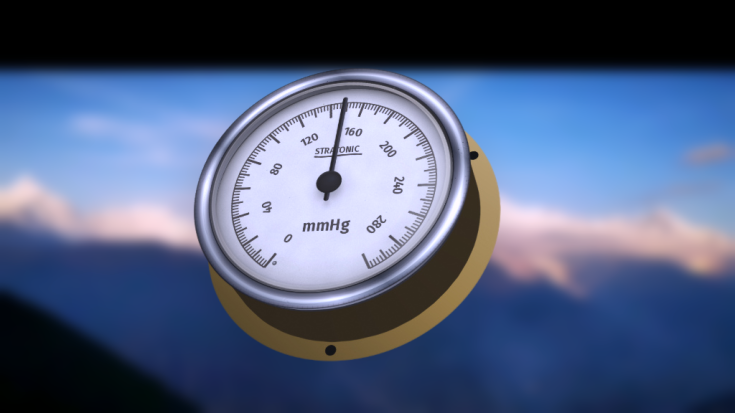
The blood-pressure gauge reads **150** mmHg
